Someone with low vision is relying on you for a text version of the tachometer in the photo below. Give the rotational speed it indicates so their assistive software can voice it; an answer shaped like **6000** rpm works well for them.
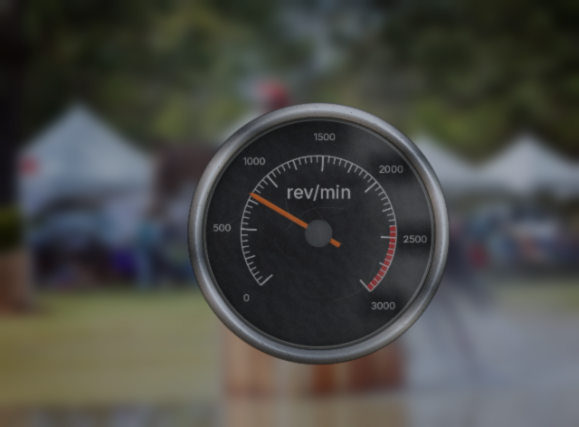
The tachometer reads **800** rpm
